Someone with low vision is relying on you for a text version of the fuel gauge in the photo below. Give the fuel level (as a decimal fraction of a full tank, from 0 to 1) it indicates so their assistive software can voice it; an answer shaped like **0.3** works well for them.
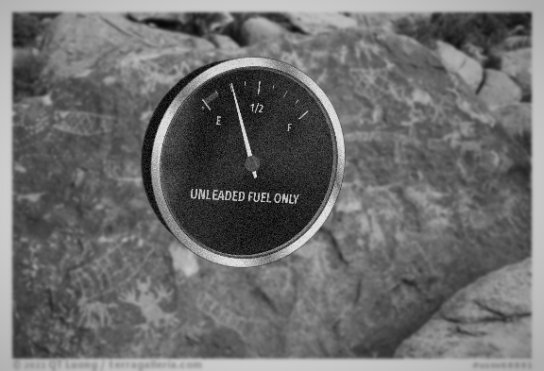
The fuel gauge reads **0.25**
